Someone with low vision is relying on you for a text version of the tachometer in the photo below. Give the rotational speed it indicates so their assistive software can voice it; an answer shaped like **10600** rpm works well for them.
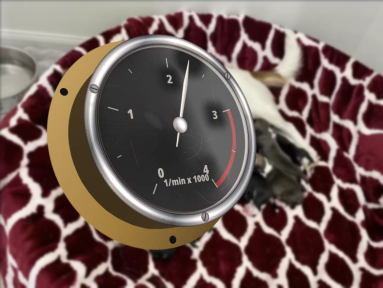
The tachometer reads **2250** rpm
